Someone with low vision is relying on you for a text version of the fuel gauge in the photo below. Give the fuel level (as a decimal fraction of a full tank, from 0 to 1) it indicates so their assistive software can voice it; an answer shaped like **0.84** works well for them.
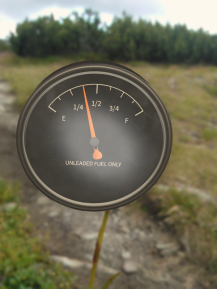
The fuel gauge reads **0.375**
